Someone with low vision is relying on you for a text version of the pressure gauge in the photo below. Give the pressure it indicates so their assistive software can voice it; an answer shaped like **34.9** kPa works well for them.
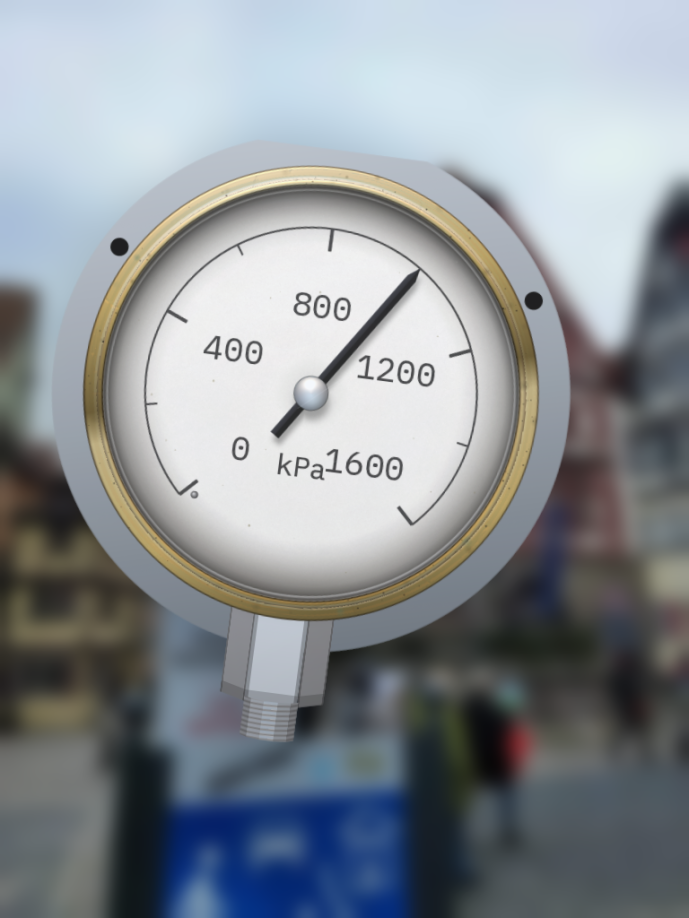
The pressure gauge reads **1000** kPa
